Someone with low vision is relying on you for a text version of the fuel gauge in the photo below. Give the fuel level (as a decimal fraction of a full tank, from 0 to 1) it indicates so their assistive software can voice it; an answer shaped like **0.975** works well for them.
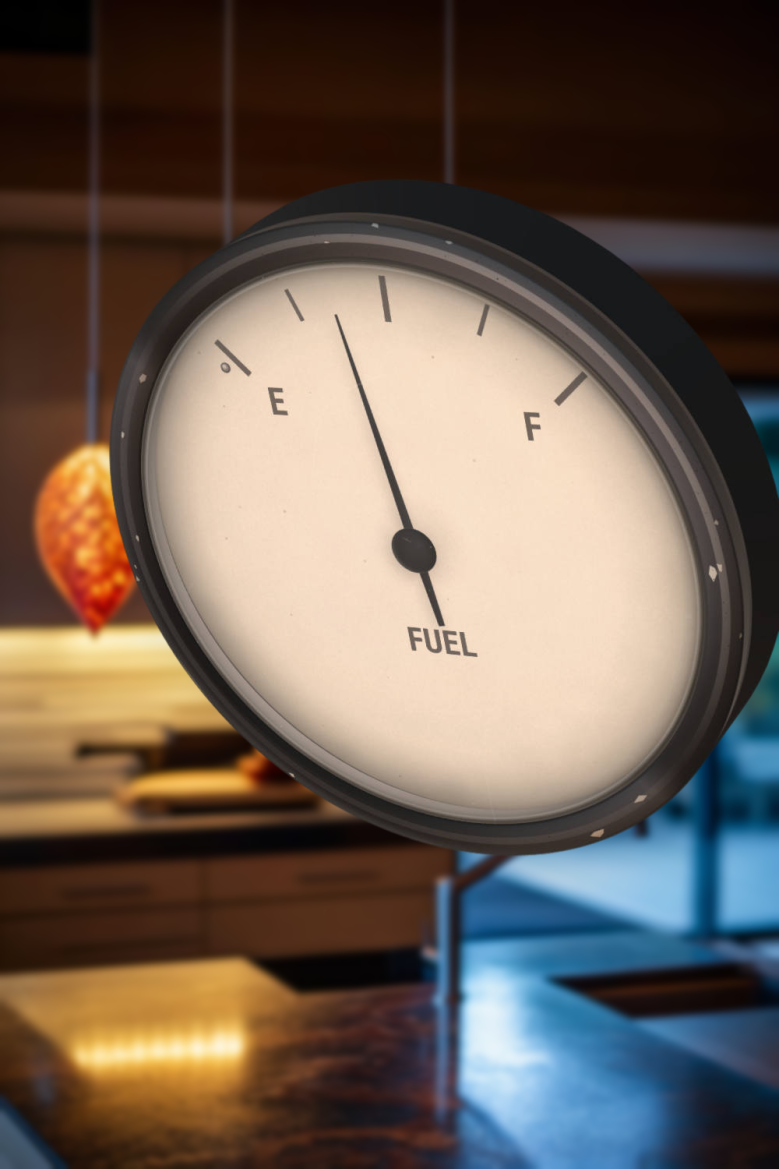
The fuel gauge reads **0.375**
